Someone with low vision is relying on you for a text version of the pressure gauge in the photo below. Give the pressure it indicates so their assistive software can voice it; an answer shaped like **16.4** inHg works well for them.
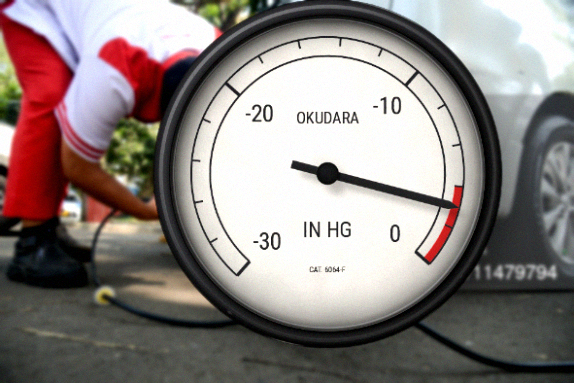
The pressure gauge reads **-3** inHg
